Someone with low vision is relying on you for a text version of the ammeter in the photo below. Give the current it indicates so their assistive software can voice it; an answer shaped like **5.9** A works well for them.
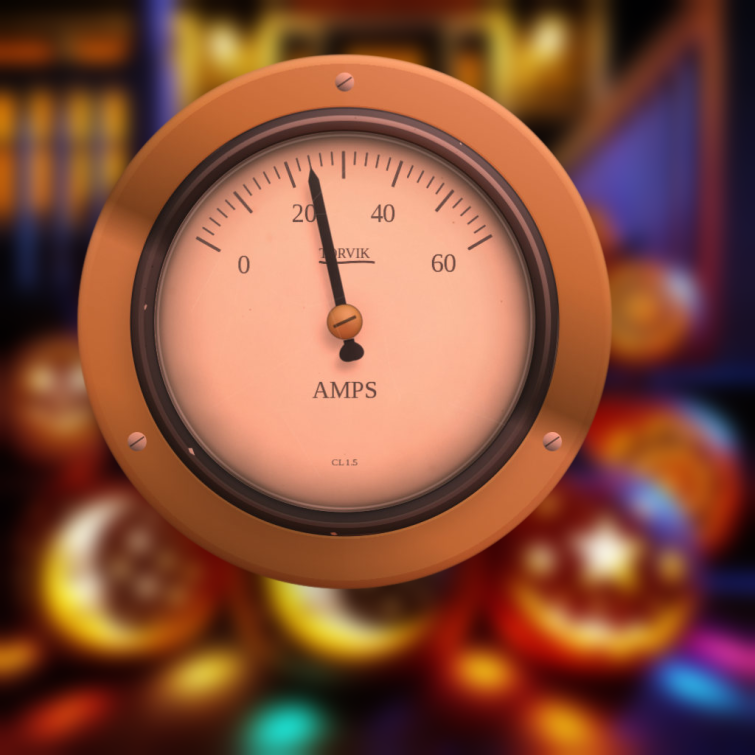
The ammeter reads **24** A
